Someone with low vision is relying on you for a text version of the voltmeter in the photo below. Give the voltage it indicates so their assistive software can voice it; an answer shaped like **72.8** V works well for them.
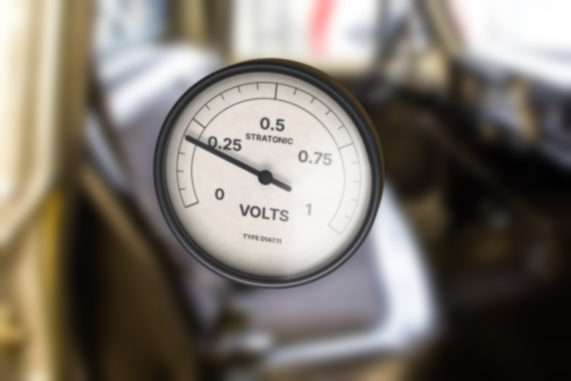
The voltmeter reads **0.2** V
